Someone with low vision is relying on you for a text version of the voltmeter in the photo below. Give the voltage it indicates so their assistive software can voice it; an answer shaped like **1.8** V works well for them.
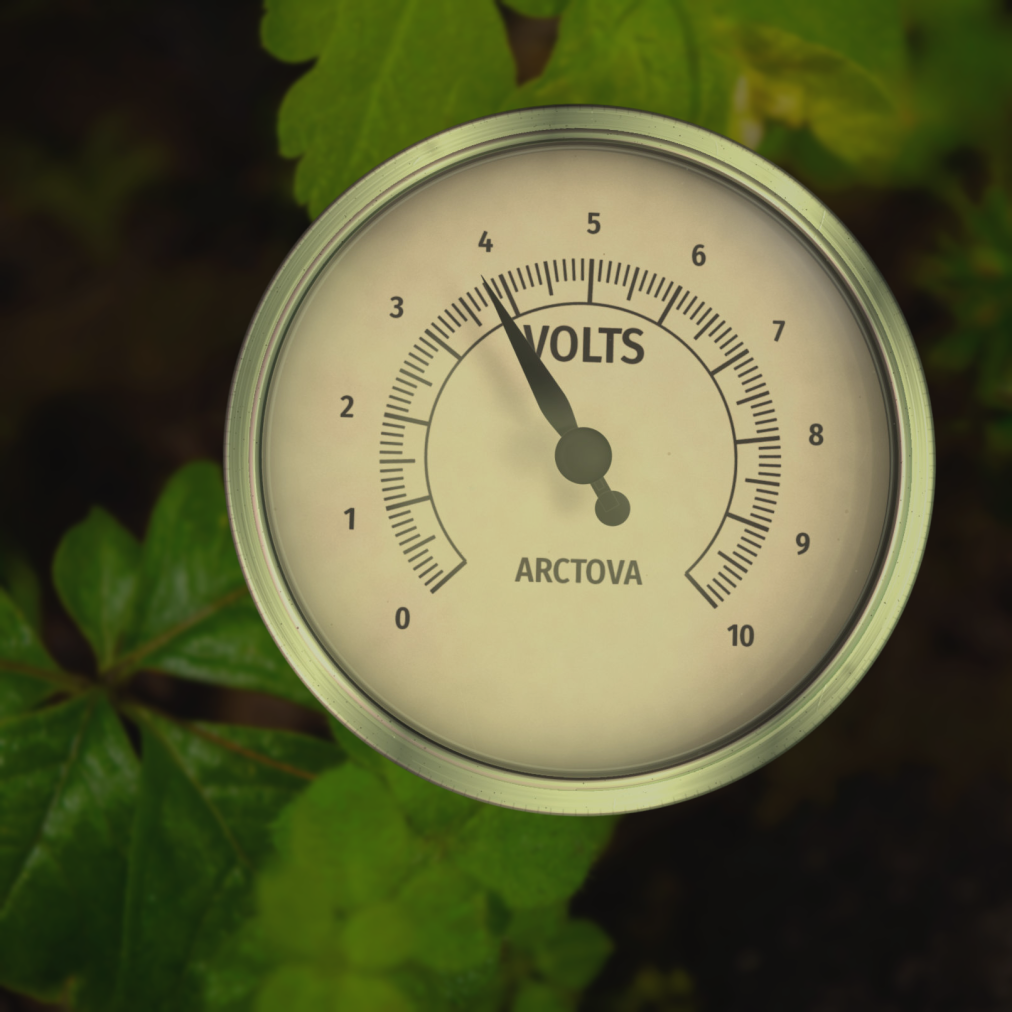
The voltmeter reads **3.8** V
